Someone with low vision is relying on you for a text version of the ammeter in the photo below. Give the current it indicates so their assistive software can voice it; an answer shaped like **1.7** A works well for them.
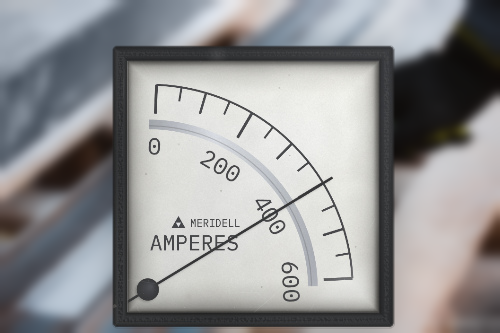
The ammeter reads **400** A
